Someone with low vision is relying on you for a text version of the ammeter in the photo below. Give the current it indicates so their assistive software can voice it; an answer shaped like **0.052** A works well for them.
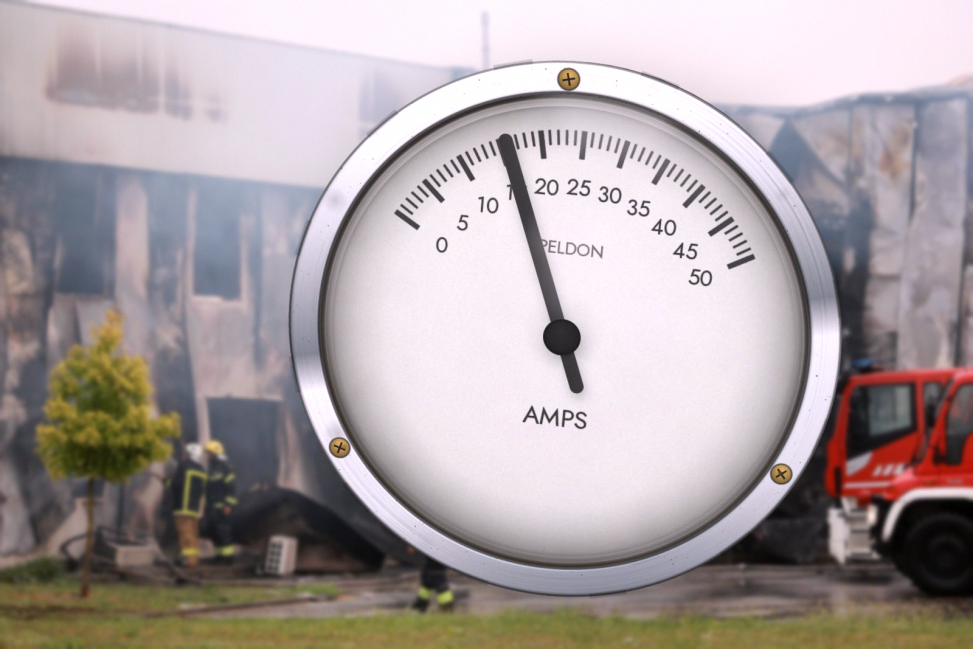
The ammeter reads **16** A
